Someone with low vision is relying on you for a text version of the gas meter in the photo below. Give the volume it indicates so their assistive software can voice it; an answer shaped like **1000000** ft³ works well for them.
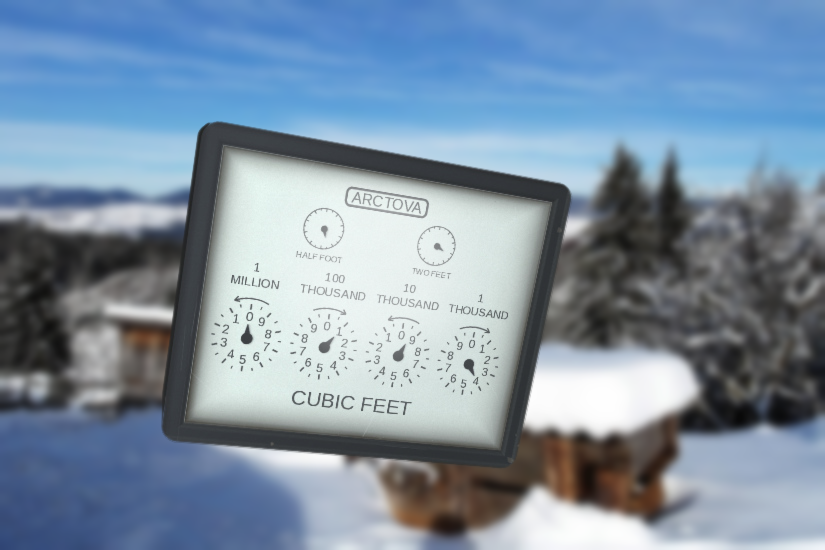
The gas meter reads **9400** ft³
